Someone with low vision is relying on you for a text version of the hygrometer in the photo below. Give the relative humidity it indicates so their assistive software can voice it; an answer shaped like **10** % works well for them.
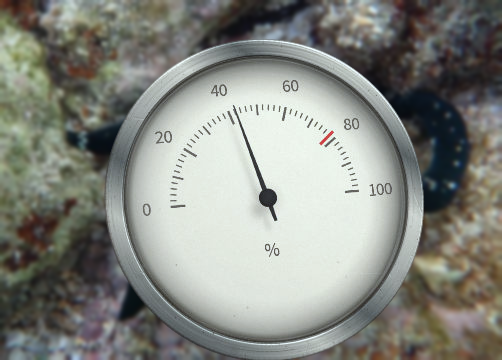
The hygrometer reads **42** %
